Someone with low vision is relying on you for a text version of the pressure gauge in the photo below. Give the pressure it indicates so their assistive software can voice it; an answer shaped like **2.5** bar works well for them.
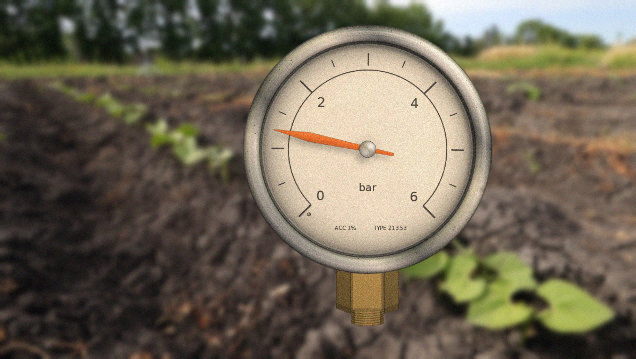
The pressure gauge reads **1.25** bar
